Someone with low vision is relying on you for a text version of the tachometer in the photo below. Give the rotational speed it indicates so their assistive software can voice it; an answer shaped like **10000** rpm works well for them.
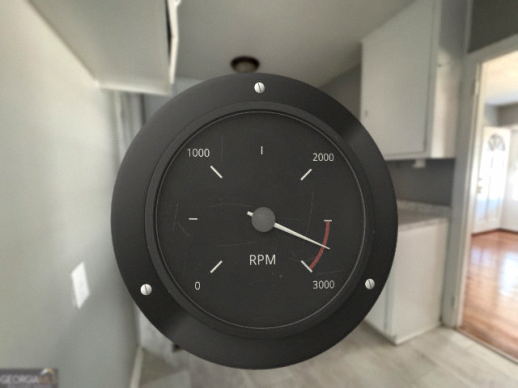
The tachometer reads **2750** rpm
